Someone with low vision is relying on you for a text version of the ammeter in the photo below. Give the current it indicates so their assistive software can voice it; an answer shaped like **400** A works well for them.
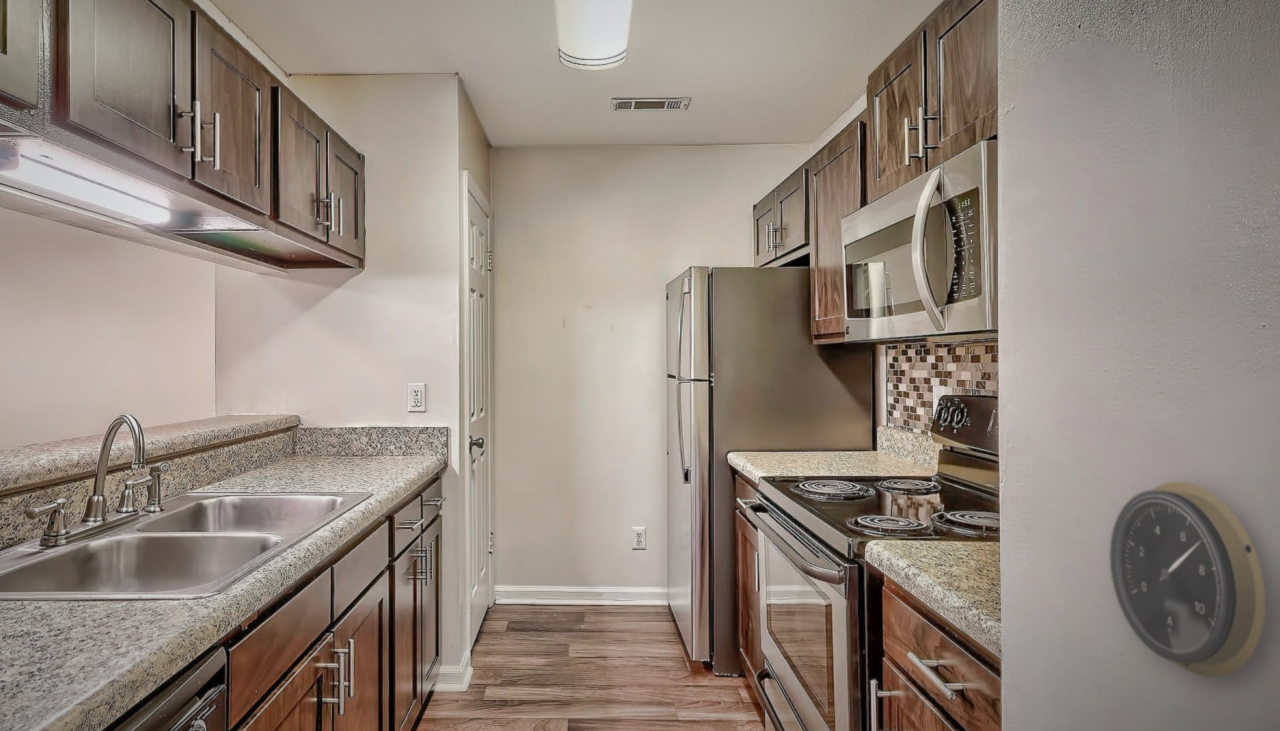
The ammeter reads **7** A
